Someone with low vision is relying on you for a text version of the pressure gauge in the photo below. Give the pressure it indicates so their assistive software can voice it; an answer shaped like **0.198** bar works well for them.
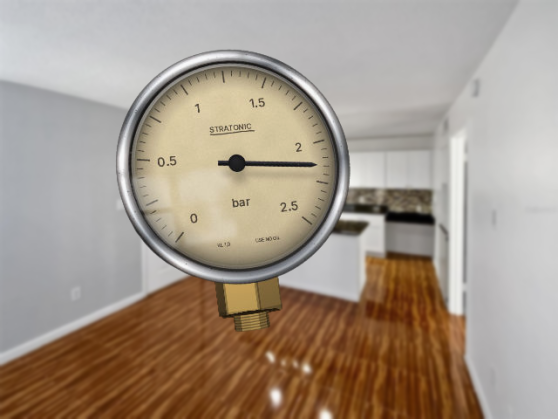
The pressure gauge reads **2.15** bar
